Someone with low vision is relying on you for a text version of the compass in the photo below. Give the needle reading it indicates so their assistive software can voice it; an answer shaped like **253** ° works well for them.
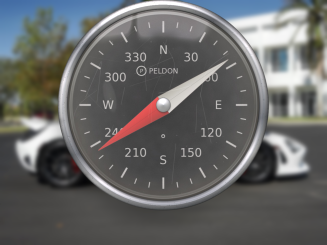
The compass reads **235** °
